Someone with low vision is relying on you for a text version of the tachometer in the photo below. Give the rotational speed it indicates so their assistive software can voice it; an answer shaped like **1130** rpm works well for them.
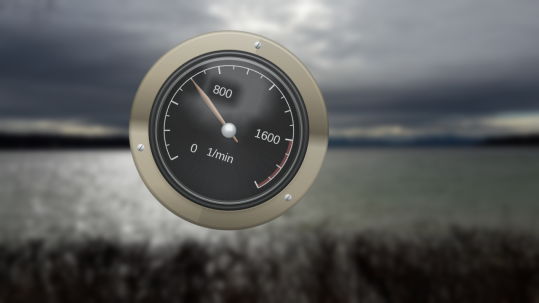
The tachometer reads **600** rpm
